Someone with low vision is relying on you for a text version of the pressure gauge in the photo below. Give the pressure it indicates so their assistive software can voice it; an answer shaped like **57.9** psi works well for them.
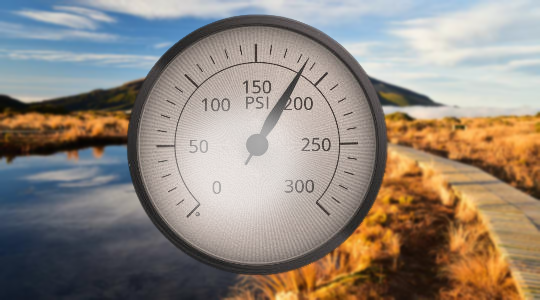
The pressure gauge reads **185** psi
